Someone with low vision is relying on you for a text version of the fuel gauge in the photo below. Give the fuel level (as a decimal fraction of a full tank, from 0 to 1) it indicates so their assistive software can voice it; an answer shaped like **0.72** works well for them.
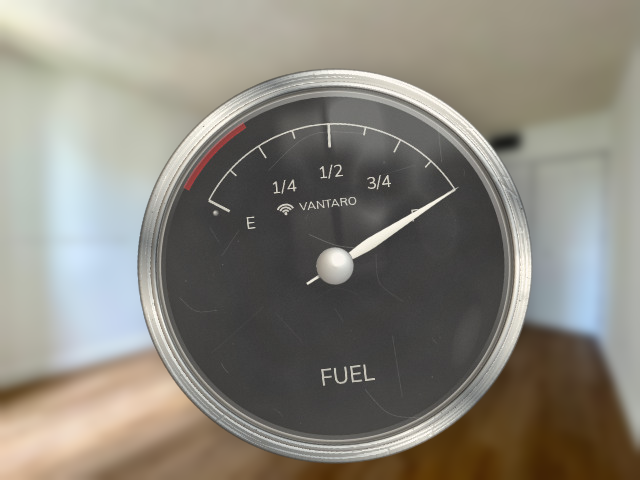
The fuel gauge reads **1**
